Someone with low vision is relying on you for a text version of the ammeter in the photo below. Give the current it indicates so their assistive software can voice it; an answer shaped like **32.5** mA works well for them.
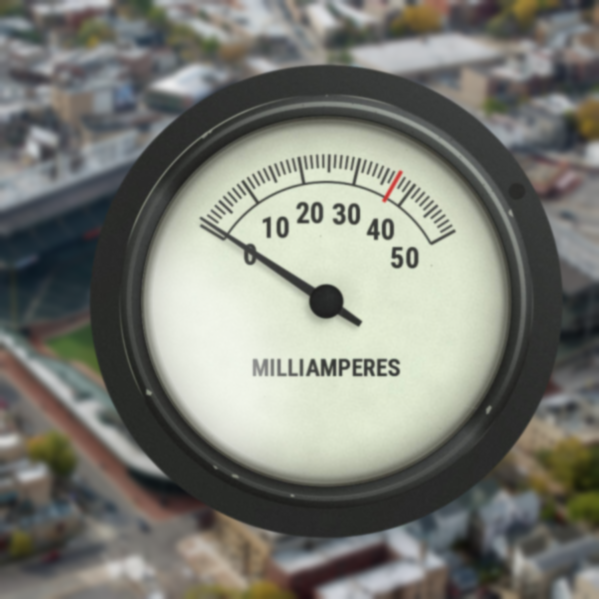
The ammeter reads **1** mA
